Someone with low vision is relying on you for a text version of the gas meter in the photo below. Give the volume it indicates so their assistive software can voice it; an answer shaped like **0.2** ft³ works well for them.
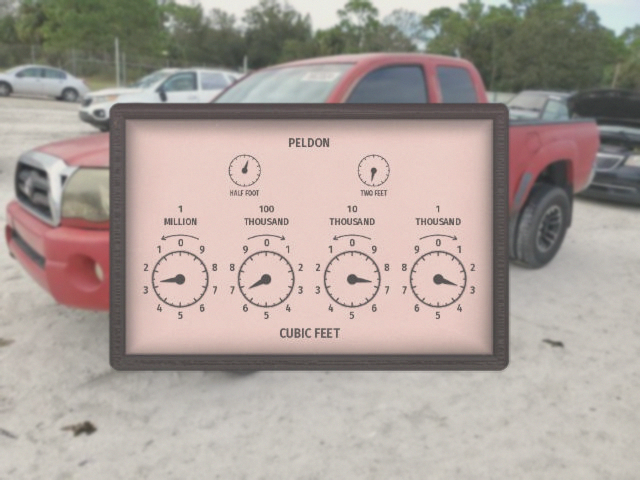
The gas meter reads **267300** ft³
